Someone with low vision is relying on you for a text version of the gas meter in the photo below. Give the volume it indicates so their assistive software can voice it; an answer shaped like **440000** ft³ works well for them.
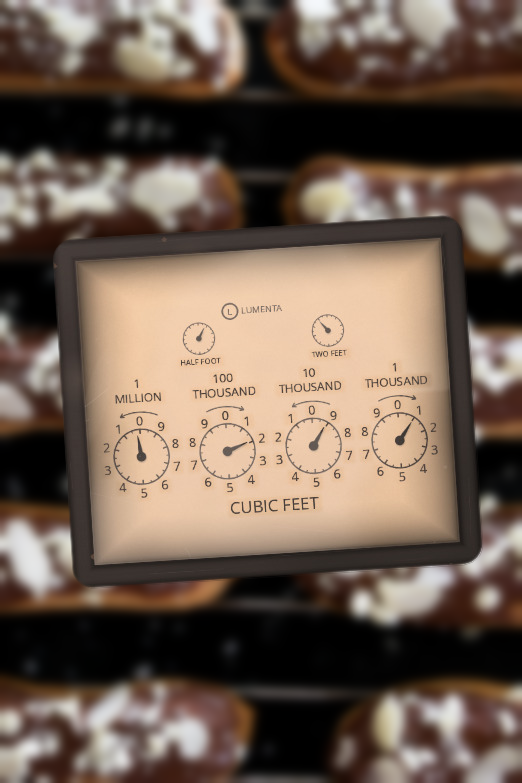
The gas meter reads **19100** ft³
